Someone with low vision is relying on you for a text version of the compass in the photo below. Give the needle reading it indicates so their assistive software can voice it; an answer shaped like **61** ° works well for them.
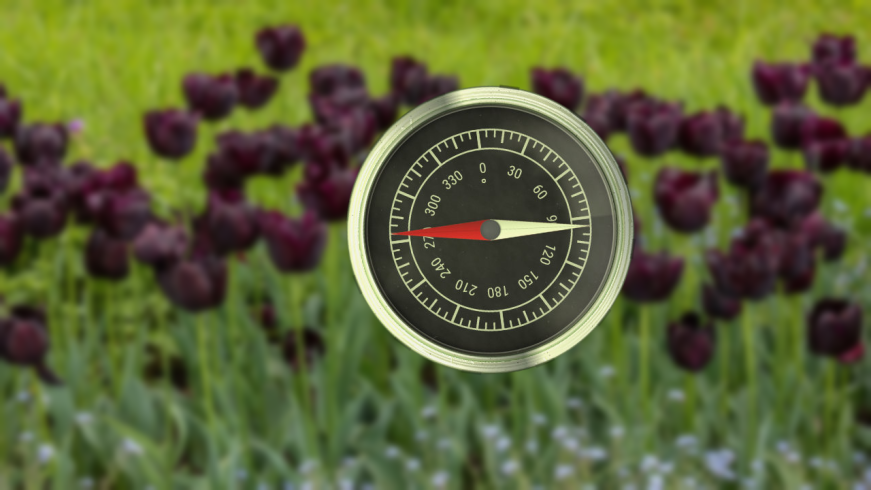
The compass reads **275** °
